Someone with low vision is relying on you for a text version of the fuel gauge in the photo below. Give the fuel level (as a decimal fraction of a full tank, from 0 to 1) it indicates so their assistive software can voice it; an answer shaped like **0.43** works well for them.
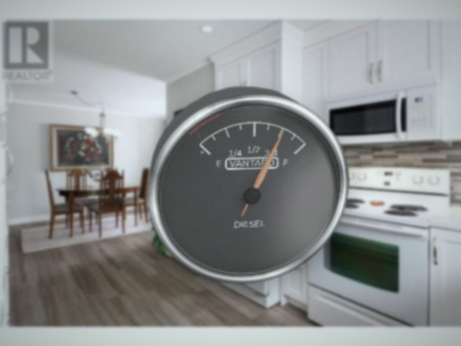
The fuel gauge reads **0.75**
